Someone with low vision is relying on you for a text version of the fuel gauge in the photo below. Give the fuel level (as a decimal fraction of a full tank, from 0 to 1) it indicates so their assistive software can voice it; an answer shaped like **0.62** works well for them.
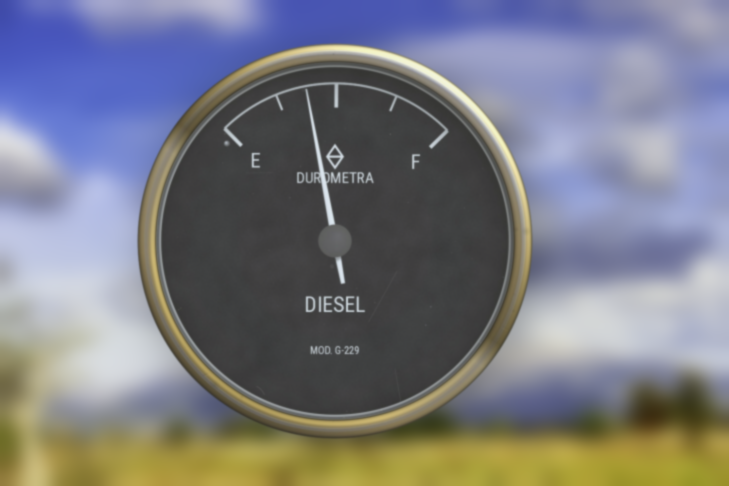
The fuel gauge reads **0.375**
